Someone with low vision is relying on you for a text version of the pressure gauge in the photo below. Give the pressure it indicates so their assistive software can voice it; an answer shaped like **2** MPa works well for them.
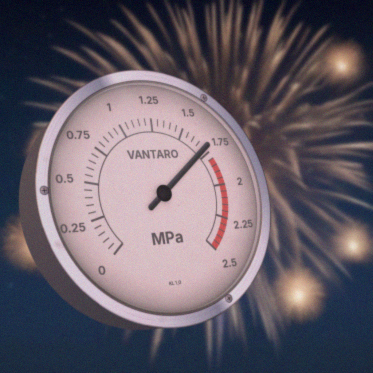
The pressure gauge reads **1.7** MPa
